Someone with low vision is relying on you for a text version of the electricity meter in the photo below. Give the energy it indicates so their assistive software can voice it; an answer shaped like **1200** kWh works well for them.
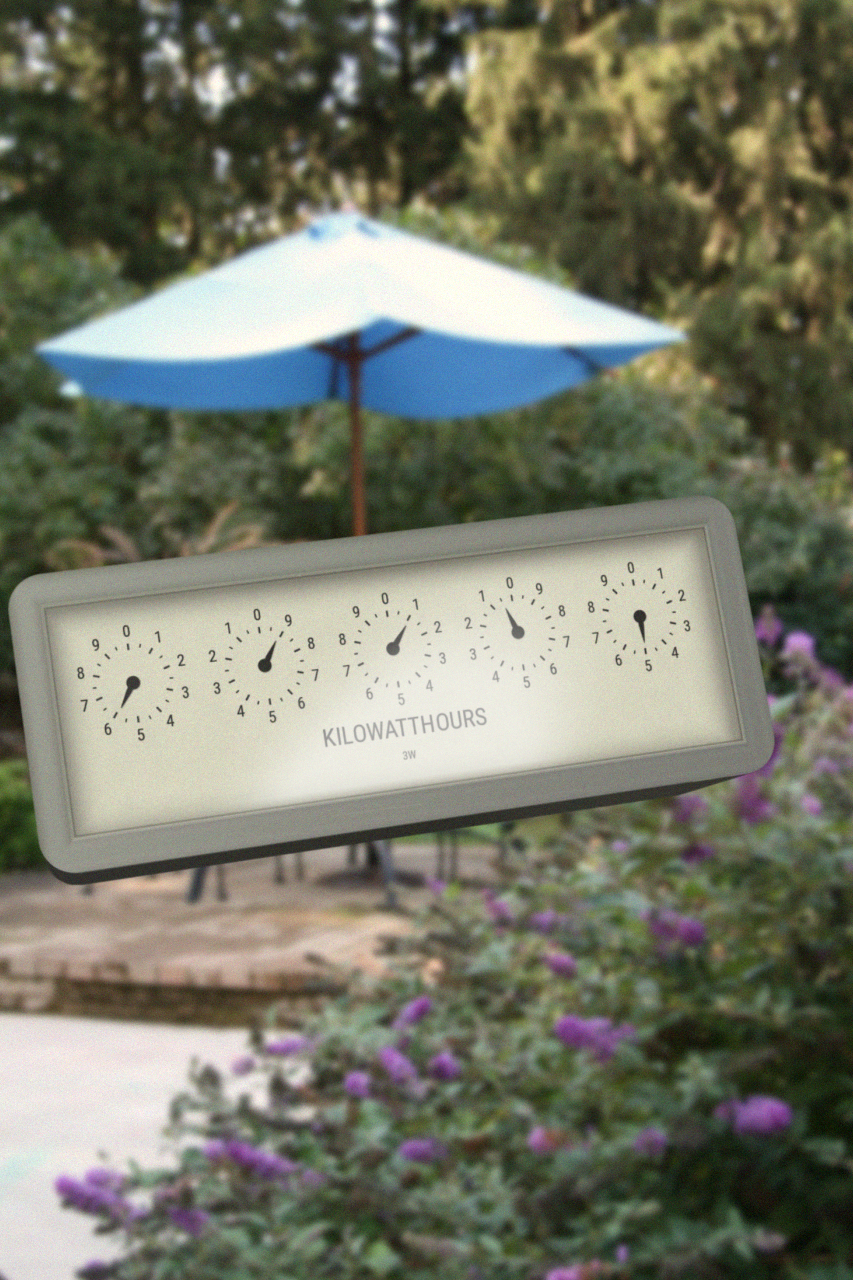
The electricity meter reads **59105** kWh
